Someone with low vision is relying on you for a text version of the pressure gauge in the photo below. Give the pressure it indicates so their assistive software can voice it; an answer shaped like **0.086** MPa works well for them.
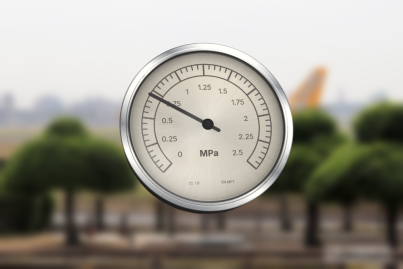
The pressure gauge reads **0.7** MPa
